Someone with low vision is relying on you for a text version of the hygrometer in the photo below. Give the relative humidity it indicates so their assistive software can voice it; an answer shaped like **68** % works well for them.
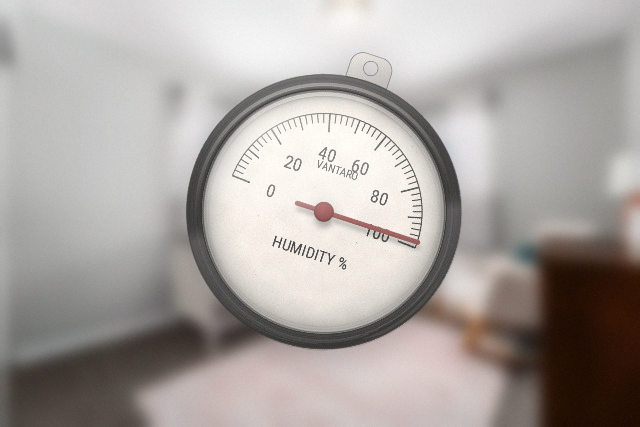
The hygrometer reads **98** %
